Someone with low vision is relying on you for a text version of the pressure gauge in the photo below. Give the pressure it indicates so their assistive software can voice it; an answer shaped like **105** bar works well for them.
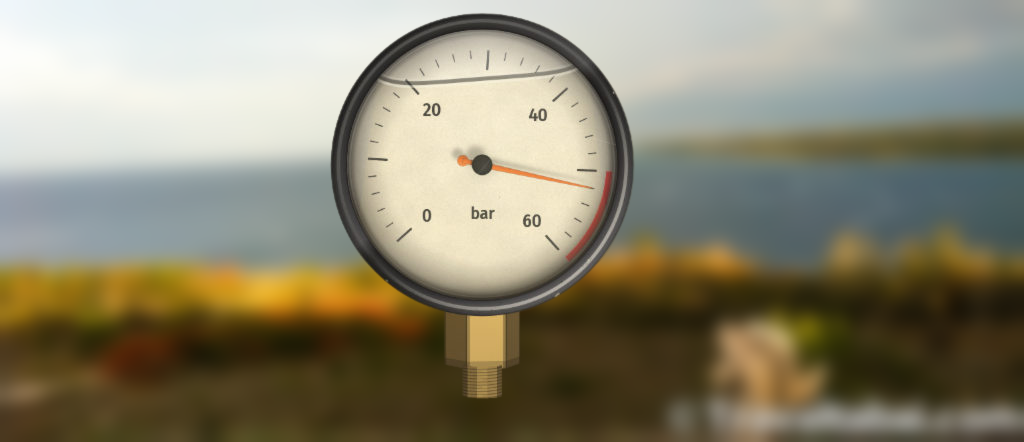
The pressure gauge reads **52** bar
